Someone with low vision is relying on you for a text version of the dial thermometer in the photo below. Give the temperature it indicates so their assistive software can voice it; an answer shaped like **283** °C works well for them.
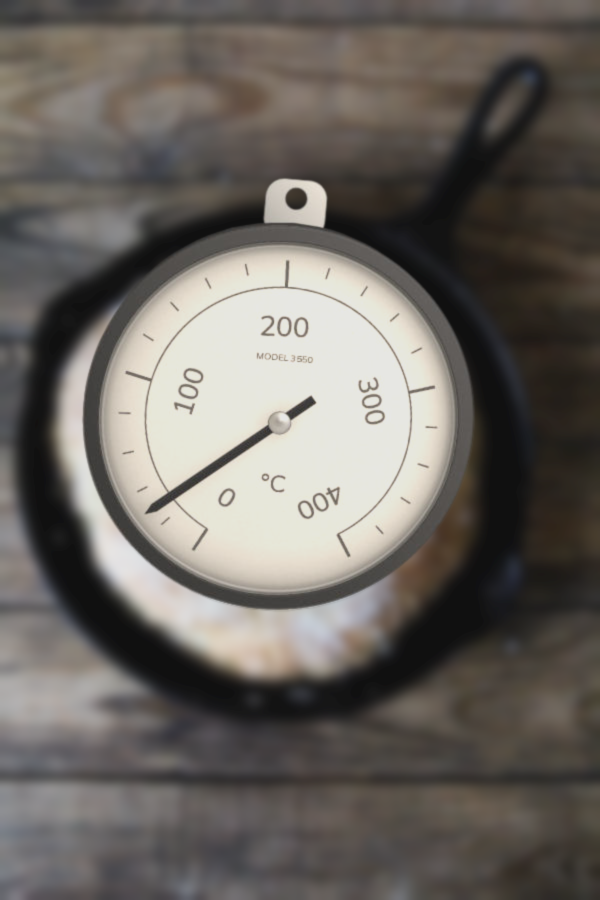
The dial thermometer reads **30** °C
